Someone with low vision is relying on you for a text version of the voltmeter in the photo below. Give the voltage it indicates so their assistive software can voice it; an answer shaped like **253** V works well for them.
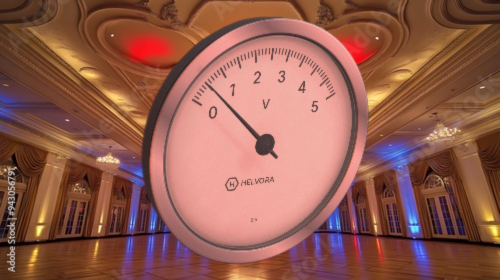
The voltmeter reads **0.5** V
